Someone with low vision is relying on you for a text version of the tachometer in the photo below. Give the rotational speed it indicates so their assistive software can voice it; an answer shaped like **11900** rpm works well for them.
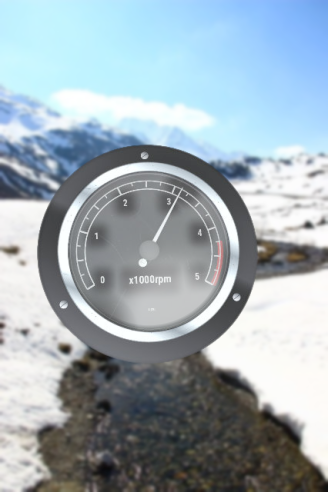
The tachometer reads **3125** rpm
